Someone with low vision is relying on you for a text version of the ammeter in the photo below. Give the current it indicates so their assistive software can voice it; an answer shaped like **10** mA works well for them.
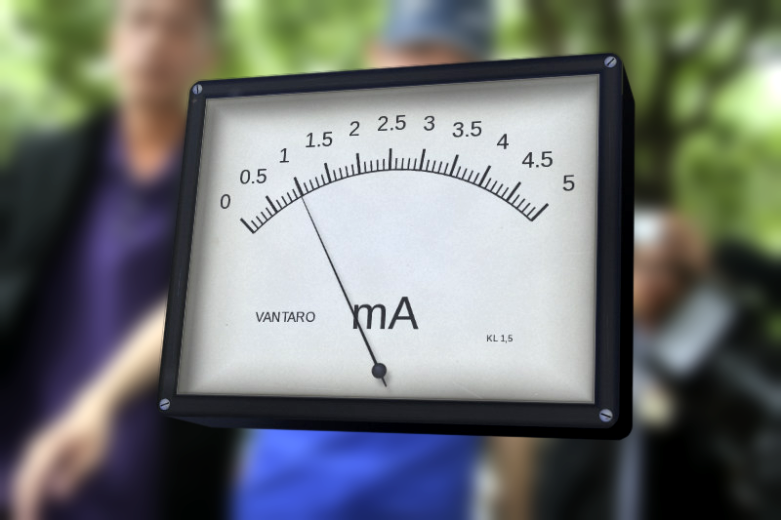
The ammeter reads **1** mA
